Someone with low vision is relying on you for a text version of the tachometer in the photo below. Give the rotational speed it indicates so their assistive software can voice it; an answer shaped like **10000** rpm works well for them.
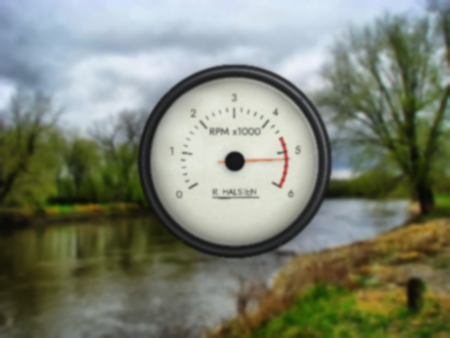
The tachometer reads **5200** rpm
